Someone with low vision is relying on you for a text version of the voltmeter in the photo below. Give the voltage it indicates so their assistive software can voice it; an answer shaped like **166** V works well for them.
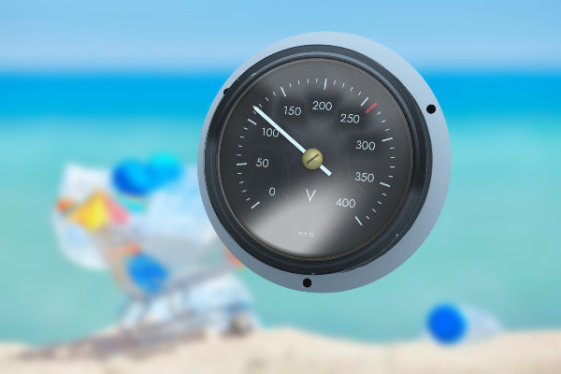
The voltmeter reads **115** V
